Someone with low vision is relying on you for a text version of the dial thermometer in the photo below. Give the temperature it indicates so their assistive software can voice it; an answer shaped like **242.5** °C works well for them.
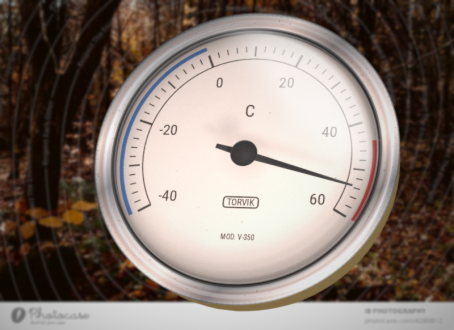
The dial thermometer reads **54** °C
